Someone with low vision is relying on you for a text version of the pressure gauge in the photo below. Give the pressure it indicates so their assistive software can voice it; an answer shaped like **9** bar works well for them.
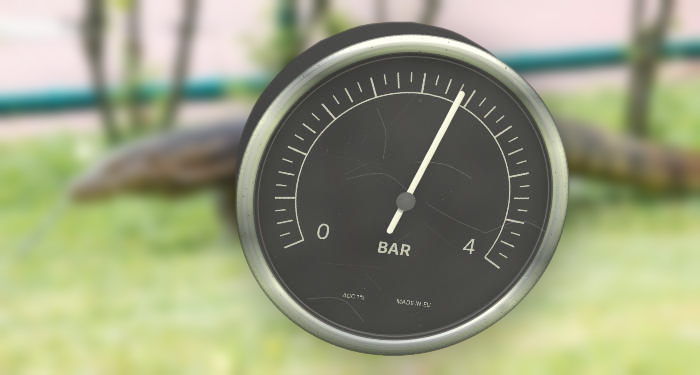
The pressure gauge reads **2.3** bar
